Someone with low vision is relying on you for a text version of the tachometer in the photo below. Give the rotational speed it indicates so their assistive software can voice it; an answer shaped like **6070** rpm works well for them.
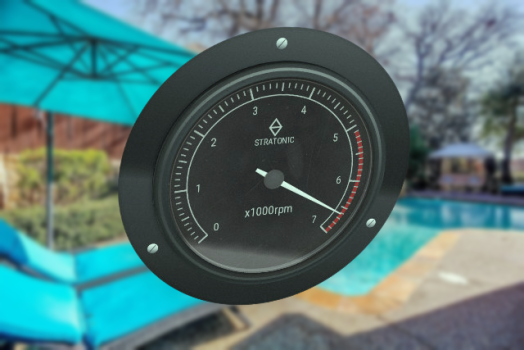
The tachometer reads **6600** rpm
